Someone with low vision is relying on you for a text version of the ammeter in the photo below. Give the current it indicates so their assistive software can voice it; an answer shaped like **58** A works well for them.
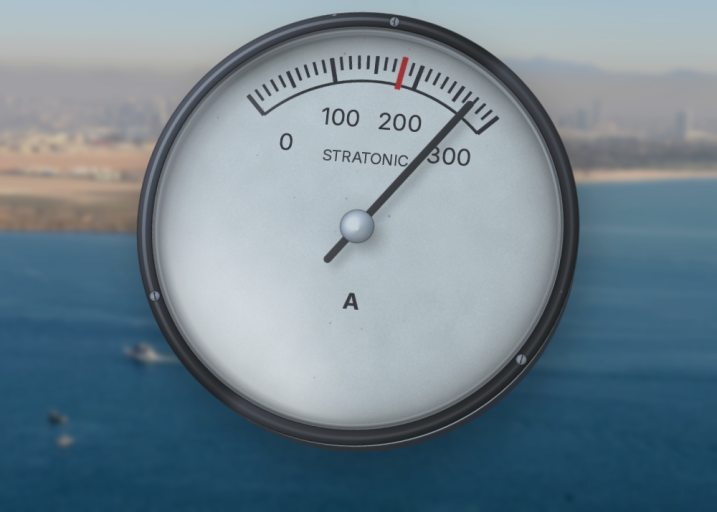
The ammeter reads **270** A
